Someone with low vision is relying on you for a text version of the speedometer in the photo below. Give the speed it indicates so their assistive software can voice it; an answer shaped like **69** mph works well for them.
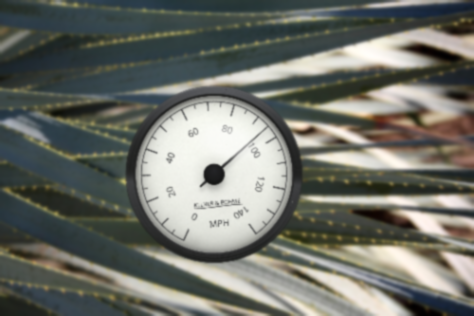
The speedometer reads **95** mph
